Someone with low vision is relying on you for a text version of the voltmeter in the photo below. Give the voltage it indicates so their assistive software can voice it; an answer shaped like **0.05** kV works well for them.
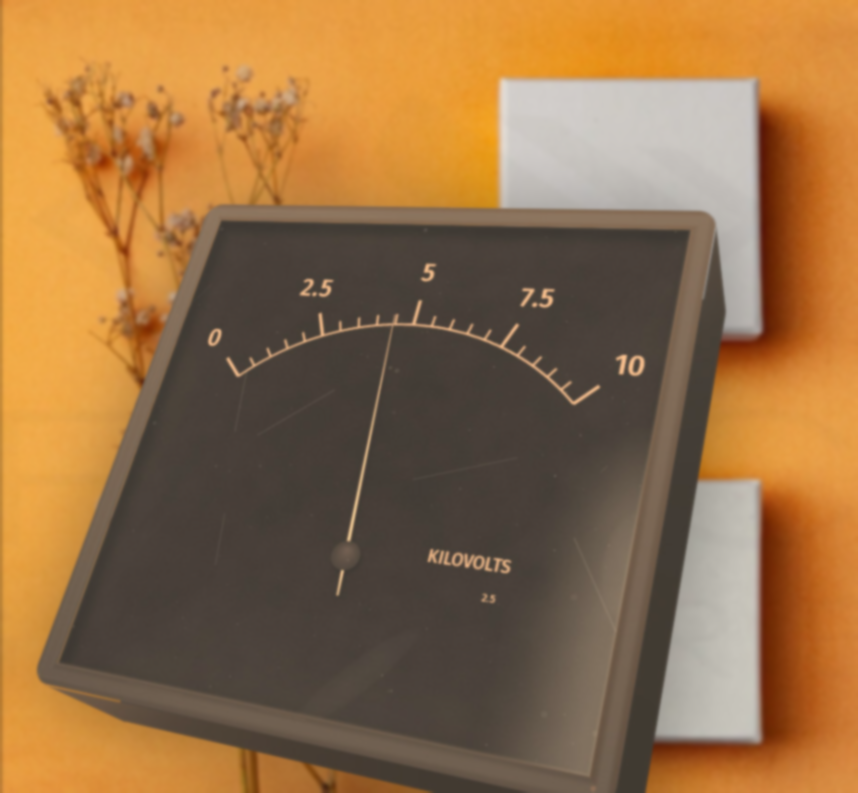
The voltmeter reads **4.5** kV
